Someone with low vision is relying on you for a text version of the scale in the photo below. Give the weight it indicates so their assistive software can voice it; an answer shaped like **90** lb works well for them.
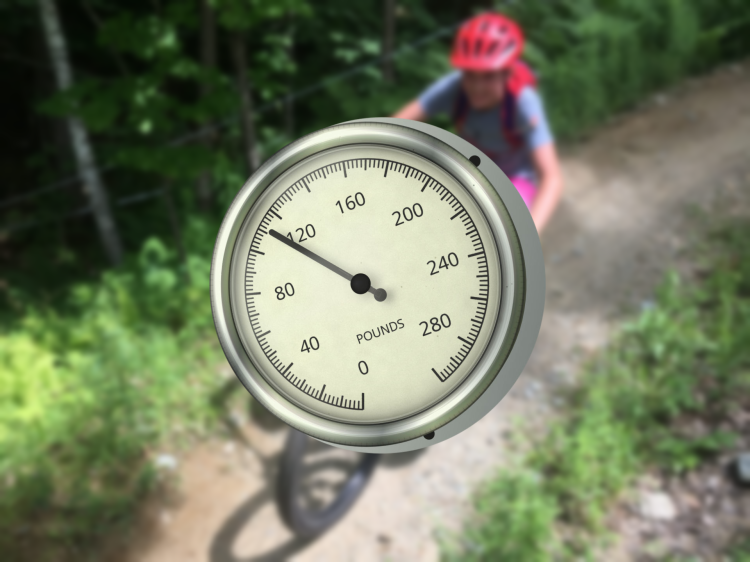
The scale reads **112** lb
